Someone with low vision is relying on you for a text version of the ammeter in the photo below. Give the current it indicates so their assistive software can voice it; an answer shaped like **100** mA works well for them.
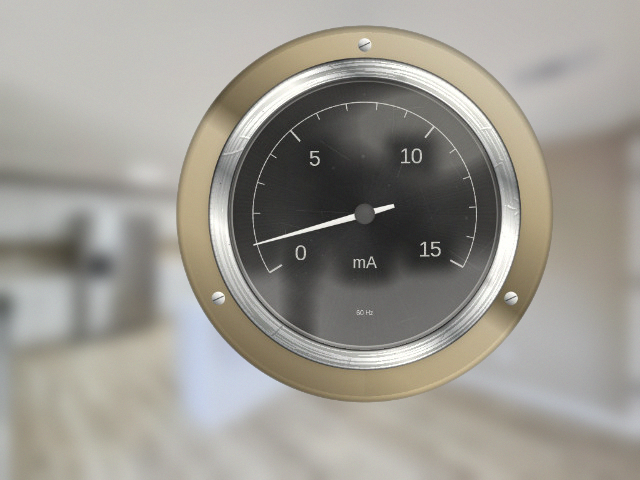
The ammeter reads **1** mA
